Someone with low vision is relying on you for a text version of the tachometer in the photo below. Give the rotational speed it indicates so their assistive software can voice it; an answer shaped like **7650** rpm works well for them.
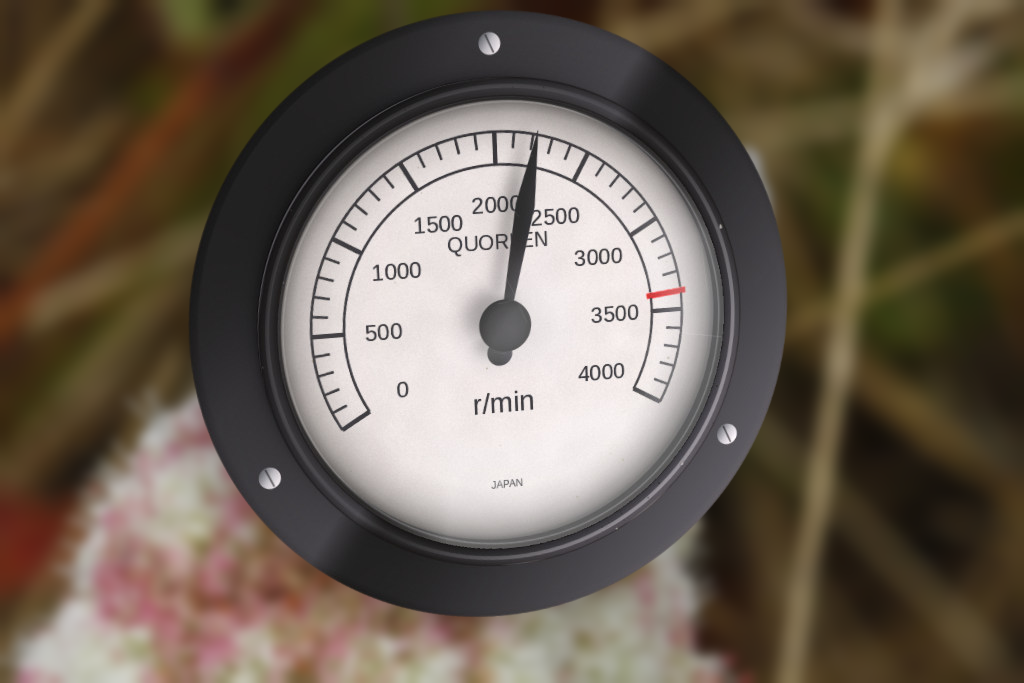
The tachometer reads **2200** rpm
